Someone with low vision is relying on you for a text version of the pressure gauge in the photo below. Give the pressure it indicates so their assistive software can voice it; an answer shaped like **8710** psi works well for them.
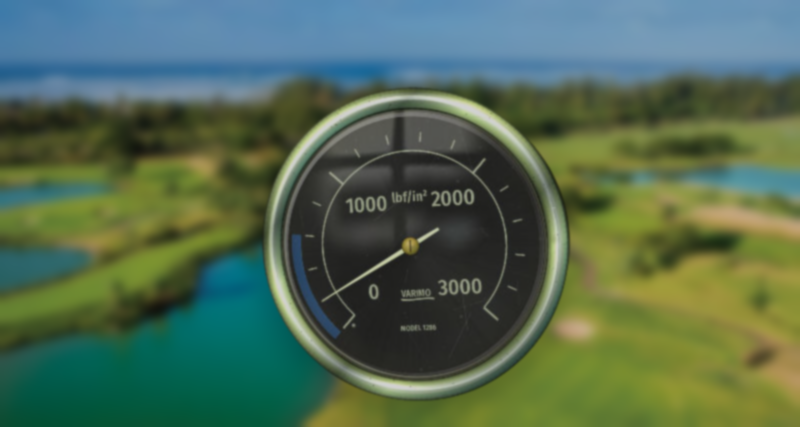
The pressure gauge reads **200** psi
